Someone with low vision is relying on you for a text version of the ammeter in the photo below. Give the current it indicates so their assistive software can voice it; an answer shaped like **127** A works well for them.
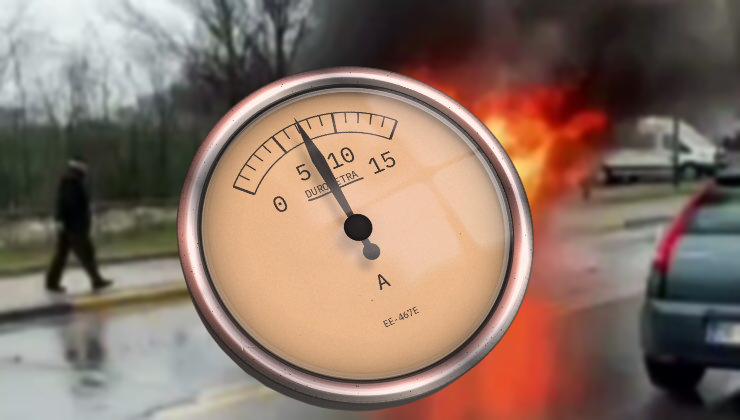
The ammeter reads **7** A
